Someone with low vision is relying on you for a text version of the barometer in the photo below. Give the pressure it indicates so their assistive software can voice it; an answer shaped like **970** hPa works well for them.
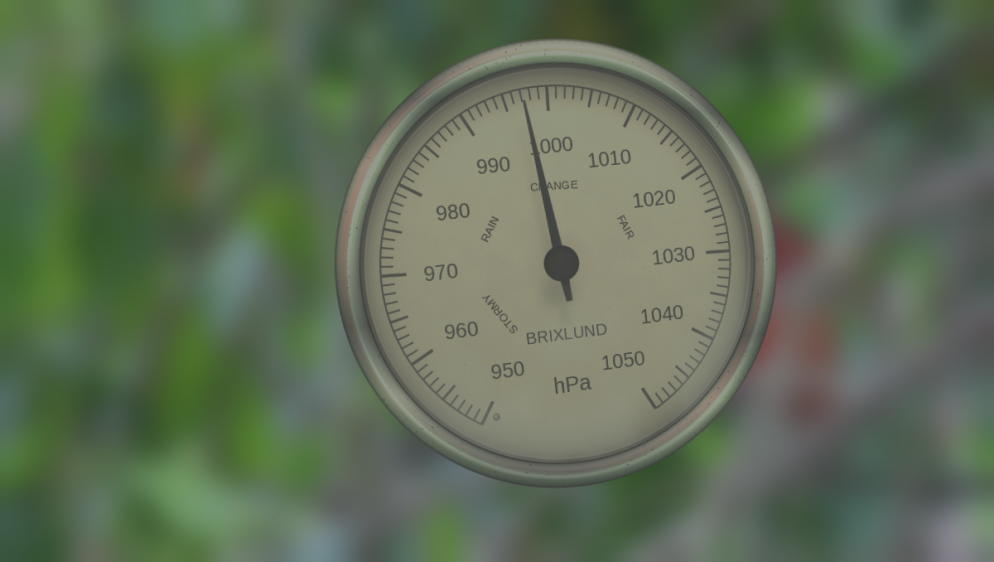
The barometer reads **997** hPa
